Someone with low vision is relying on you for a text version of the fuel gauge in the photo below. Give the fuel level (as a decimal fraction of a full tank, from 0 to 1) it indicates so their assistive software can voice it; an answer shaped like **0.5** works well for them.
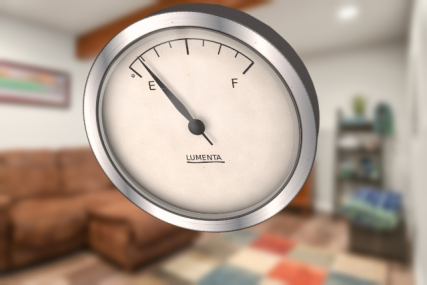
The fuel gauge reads **0.125**
